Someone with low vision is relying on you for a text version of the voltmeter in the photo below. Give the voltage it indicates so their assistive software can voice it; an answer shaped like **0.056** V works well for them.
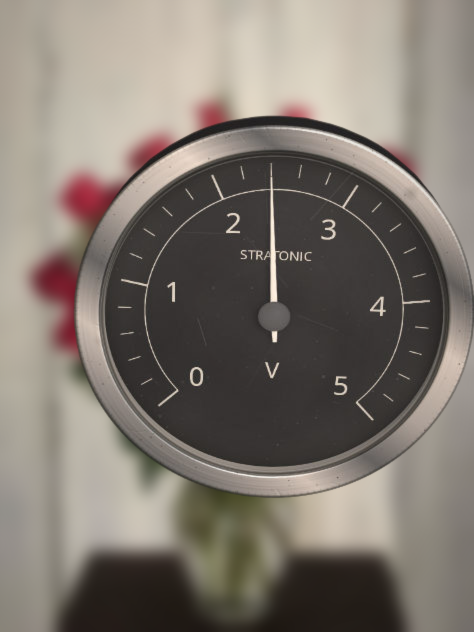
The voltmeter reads **2.4** V
